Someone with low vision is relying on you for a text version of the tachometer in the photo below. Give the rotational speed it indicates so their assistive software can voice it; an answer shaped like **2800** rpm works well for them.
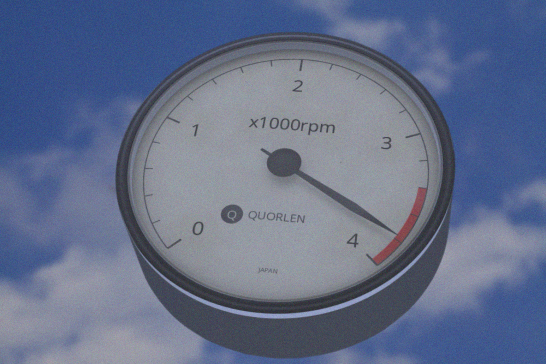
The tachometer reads **3800** rpm
